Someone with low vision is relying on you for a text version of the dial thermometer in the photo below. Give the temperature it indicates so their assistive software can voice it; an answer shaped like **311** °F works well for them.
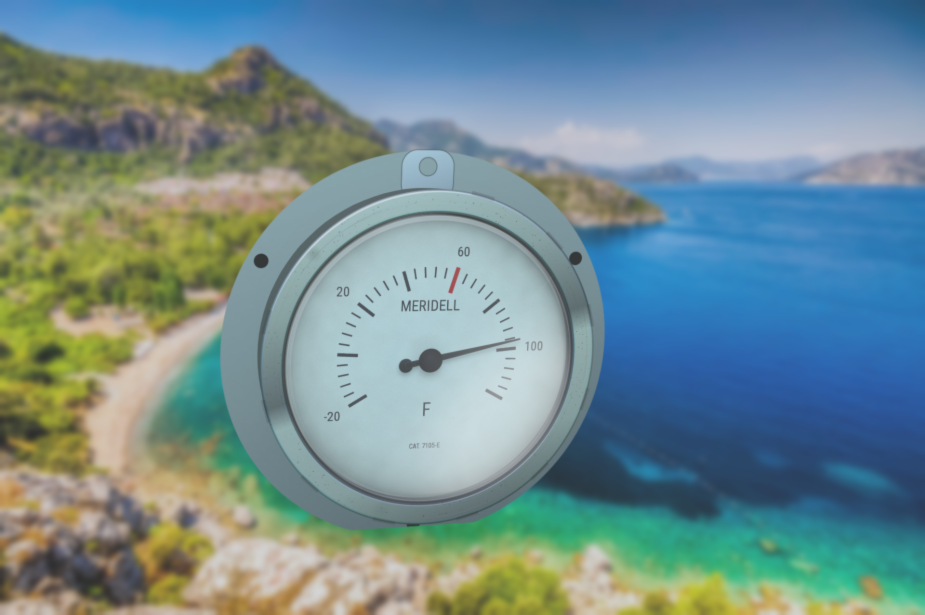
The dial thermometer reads **96** °F
